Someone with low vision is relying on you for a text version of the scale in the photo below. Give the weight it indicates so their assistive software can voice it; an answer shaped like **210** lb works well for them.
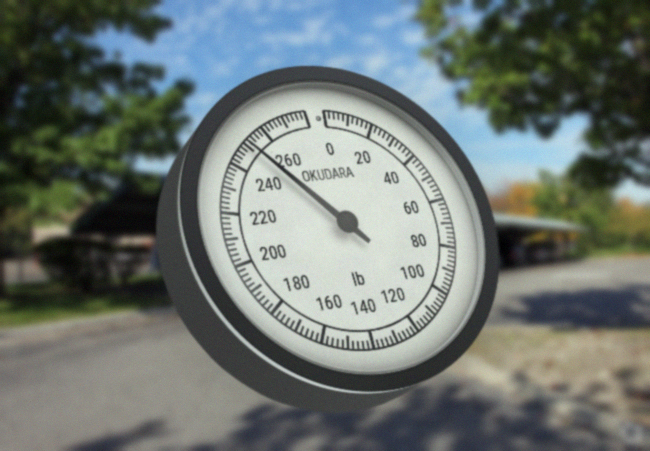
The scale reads **250** lb
